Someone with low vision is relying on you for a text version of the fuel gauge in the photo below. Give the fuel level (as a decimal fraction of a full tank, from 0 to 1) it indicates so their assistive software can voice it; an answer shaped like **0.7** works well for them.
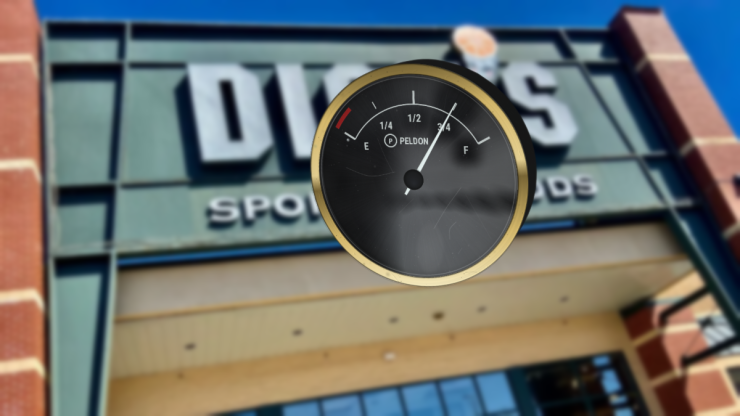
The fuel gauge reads **0.75**
